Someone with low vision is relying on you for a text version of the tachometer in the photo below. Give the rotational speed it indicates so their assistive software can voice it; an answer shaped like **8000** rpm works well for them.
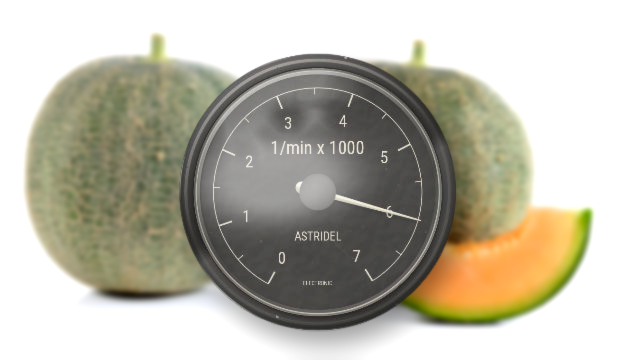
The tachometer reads **6000** rpm
